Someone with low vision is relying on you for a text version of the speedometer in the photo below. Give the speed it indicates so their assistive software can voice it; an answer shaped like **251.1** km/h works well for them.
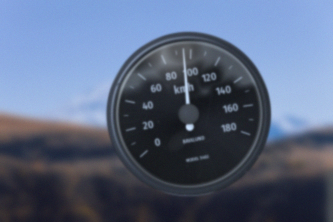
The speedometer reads **95** km/h
